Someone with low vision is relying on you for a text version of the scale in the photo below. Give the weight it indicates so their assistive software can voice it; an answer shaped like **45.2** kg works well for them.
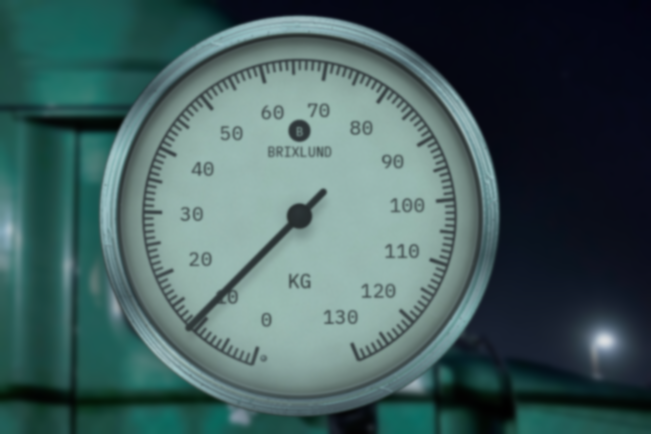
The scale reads **11** kg
